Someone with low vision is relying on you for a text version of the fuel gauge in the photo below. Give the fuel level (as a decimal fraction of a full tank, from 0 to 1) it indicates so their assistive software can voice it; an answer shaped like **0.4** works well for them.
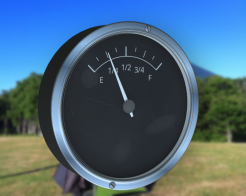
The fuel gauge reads **0.25**
